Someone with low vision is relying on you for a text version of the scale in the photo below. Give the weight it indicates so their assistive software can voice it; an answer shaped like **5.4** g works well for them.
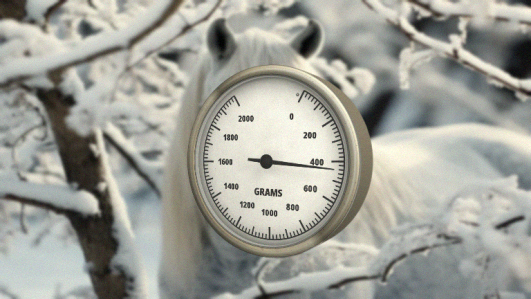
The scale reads **440** g
